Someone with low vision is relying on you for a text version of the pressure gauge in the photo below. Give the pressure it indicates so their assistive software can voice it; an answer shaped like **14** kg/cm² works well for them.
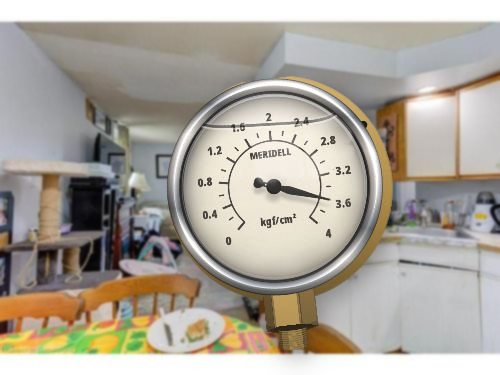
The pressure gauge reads **3.6** kg/cm²
